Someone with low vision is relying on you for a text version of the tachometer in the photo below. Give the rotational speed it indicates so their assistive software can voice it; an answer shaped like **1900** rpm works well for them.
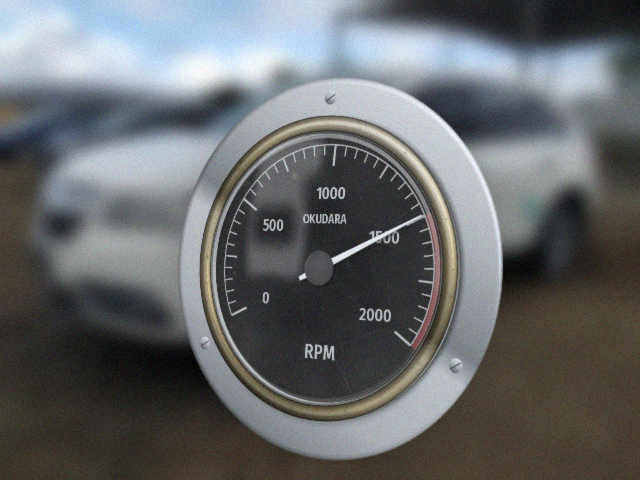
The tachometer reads **1500** rpm
